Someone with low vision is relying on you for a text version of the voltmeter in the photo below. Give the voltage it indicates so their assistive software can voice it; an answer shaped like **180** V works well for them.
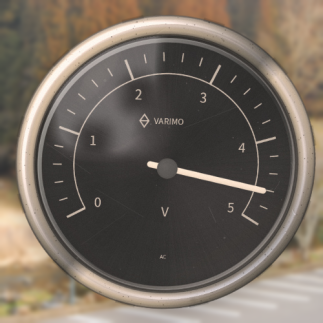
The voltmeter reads **4.6** V
